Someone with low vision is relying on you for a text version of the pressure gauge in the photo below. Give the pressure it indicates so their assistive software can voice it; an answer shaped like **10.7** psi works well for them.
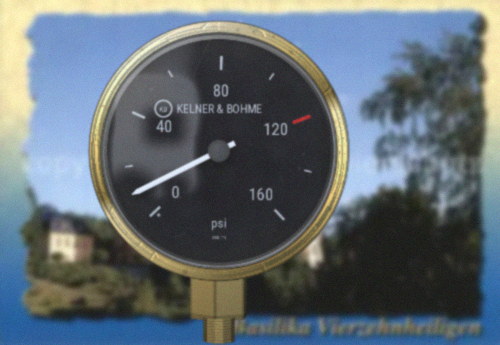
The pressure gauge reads **10** psi
